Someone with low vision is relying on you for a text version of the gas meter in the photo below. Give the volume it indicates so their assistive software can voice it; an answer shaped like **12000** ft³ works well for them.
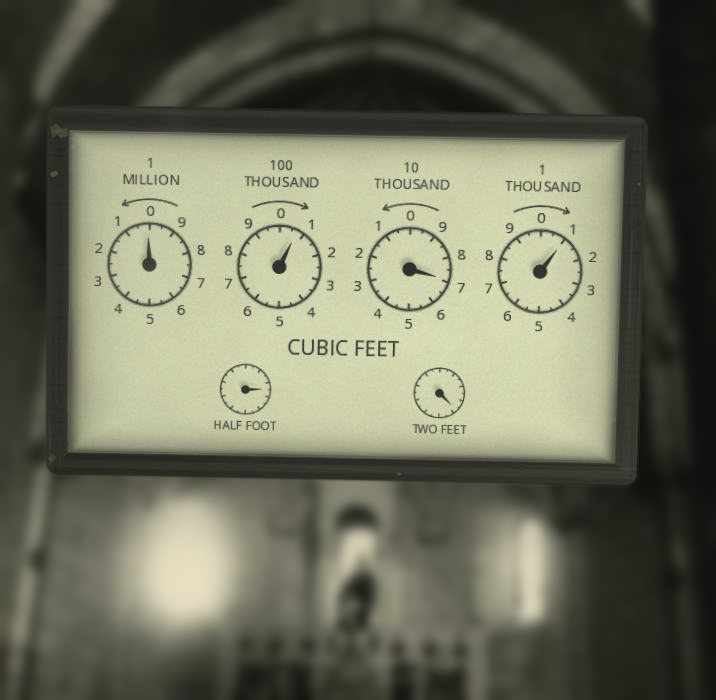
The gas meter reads **7100** ft³
